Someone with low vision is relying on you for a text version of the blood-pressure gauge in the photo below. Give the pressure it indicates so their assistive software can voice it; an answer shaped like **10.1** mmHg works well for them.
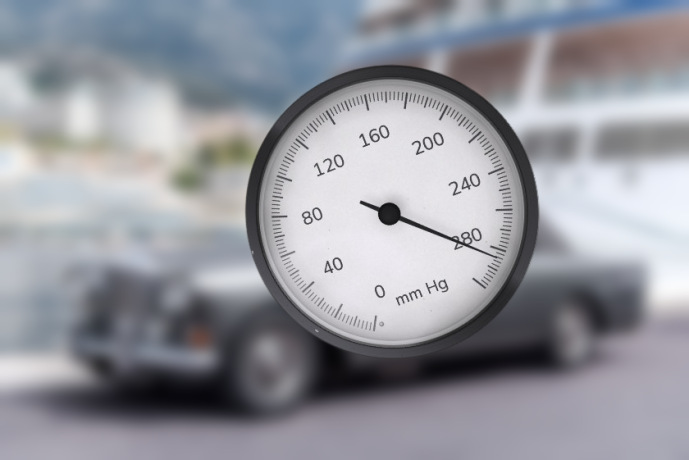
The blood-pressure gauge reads **284** mmHg
